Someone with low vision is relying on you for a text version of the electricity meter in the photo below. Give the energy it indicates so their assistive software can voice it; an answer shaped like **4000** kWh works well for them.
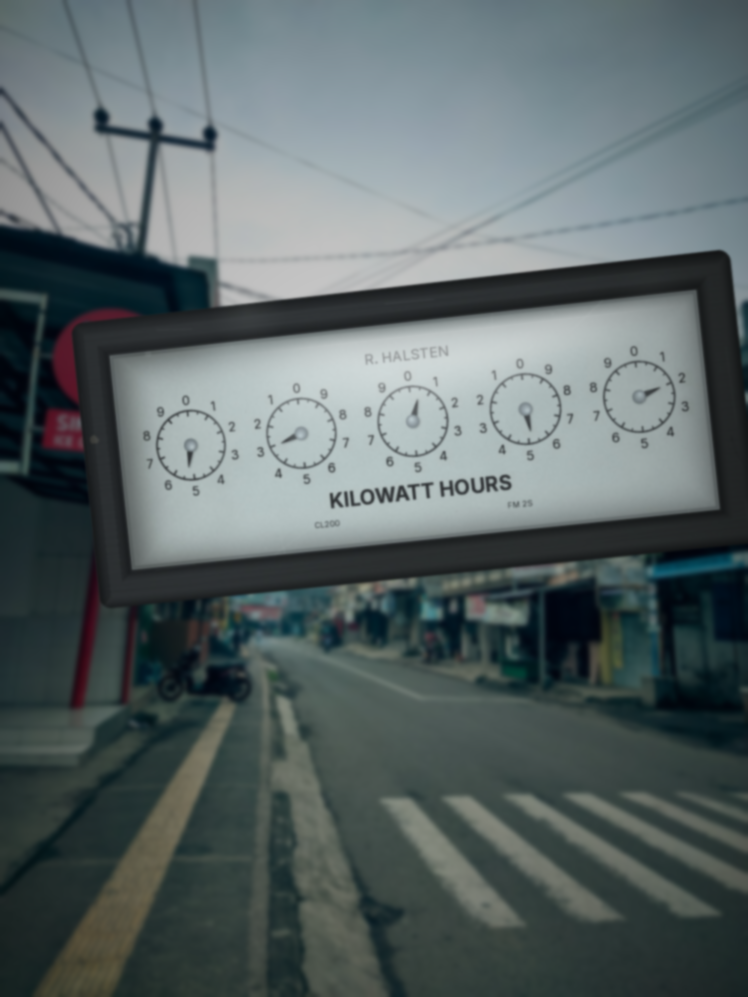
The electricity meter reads **53052** kWh
